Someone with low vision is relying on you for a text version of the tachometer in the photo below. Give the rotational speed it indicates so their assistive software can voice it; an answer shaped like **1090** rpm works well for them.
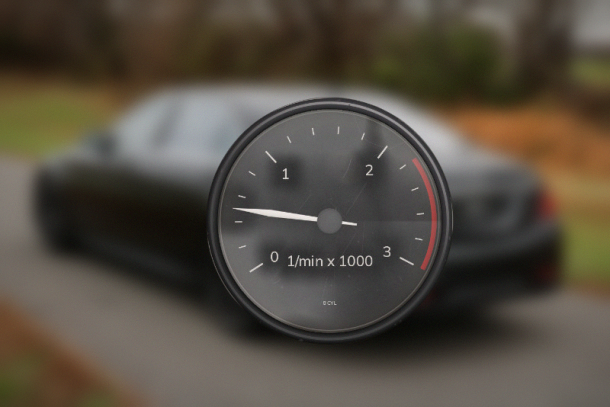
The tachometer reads **500** rpm
